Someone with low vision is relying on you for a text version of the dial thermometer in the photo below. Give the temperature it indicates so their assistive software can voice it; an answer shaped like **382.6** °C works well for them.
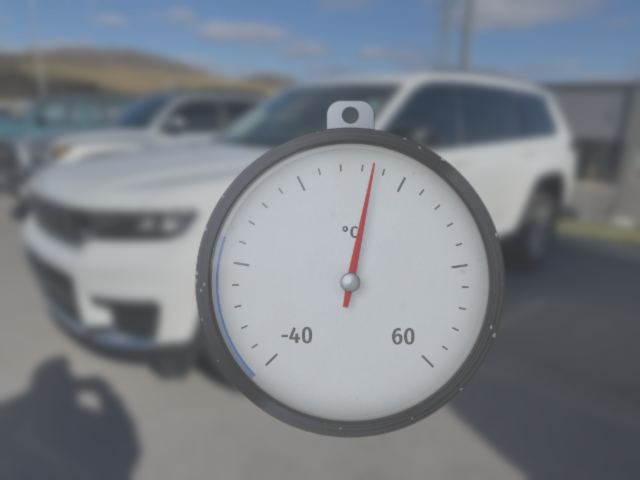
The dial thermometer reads **14** °C
